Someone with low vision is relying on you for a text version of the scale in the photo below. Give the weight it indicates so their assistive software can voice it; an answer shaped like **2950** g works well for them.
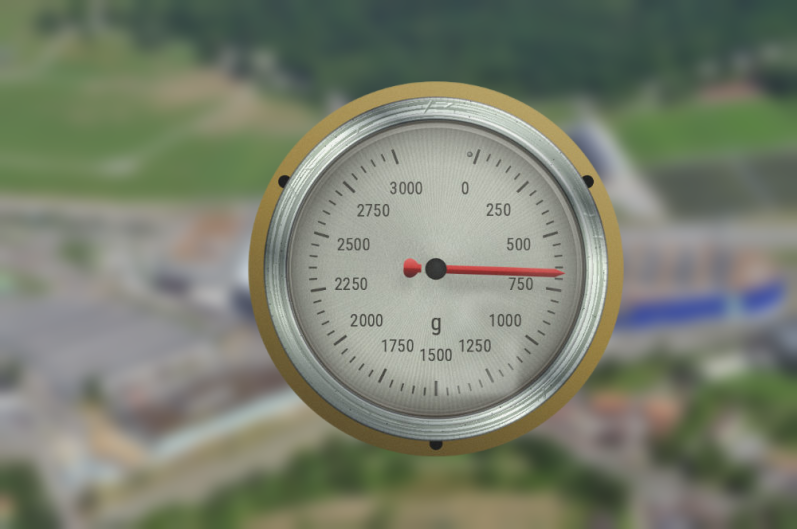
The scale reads **675** g
